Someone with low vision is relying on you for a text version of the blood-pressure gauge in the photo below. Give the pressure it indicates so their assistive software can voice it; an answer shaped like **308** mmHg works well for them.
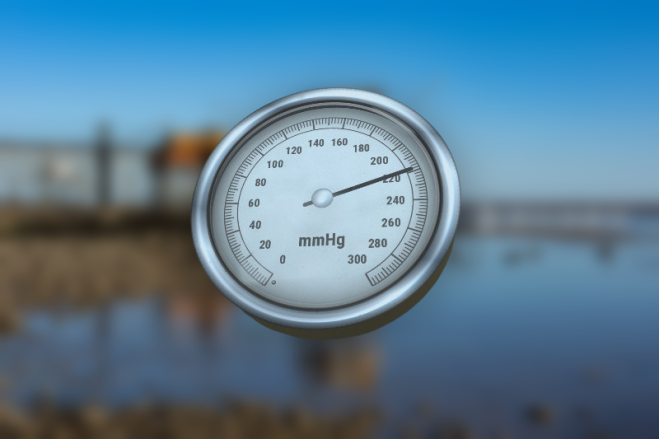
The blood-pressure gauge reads **220** mmHg
